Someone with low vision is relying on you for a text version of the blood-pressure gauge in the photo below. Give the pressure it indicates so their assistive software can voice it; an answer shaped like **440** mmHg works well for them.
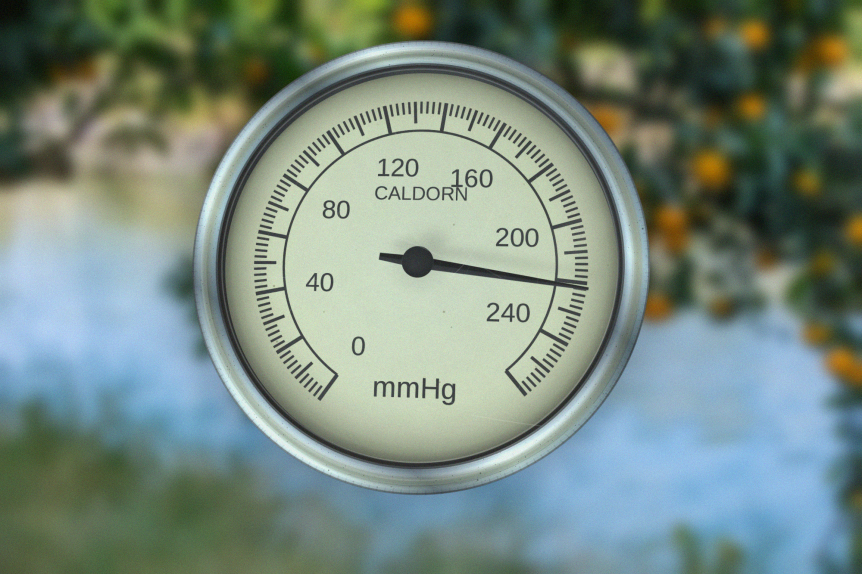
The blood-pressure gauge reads **222** mmHg
